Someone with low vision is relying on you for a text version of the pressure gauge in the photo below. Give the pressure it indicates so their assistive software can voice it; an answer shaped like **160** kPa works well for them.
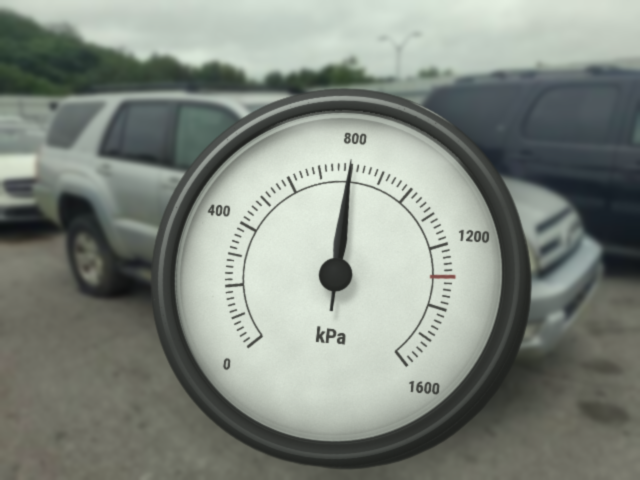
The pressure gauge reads **800** kPa
